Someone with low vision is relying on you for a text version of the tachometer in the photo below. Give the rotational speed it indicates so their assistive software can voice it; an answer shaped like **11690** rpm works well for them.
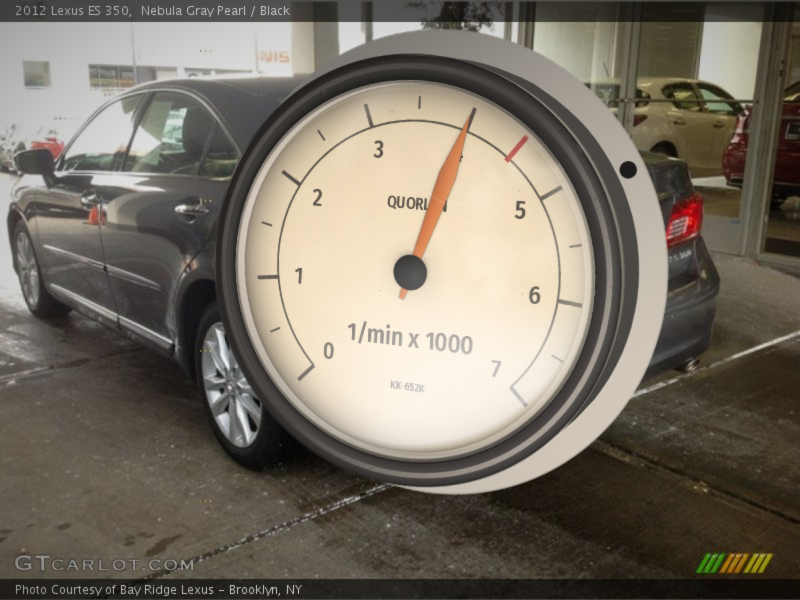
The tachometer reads **4000** rpm
